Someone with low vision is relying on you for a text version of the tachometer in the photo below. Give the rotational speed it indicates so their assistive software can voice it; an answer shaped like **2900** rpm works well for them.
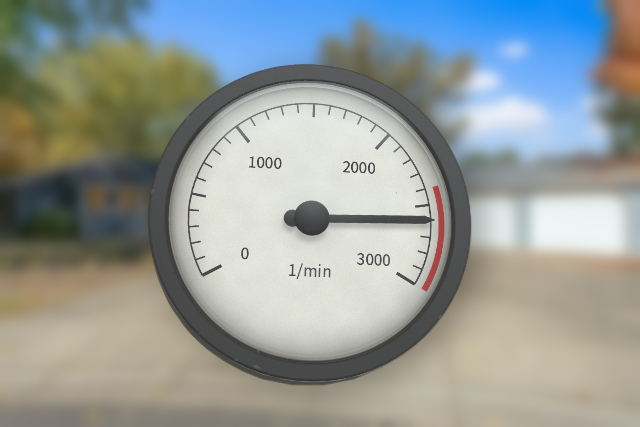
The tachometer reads **2600** rpm
